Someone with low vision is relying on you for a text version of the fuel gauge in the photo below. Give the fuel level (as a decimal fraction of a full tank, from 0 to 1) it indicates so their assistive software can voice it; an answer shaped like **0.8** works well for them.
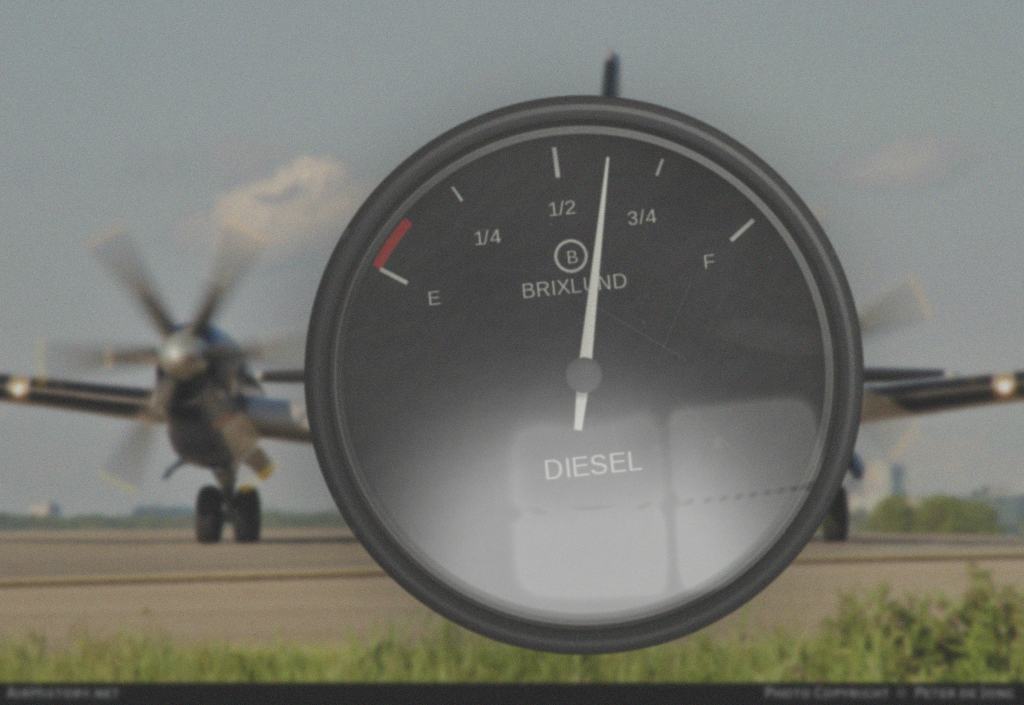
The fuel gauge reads **0.625**
